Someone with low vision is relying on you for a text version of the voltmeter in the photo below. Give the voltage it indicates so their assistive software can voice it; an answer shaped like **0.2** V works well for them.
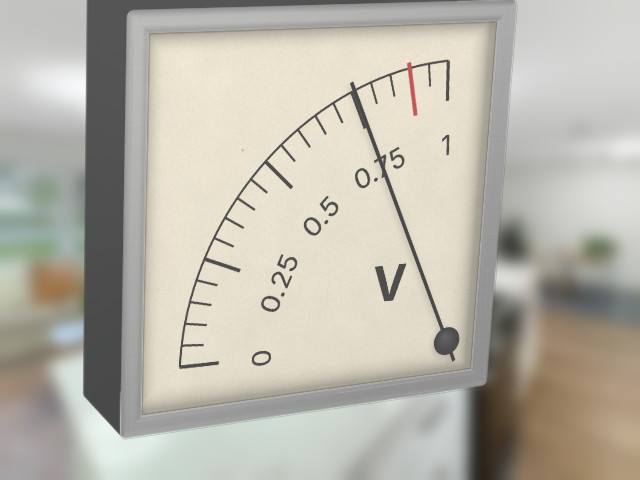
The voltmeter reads **0.75** V
